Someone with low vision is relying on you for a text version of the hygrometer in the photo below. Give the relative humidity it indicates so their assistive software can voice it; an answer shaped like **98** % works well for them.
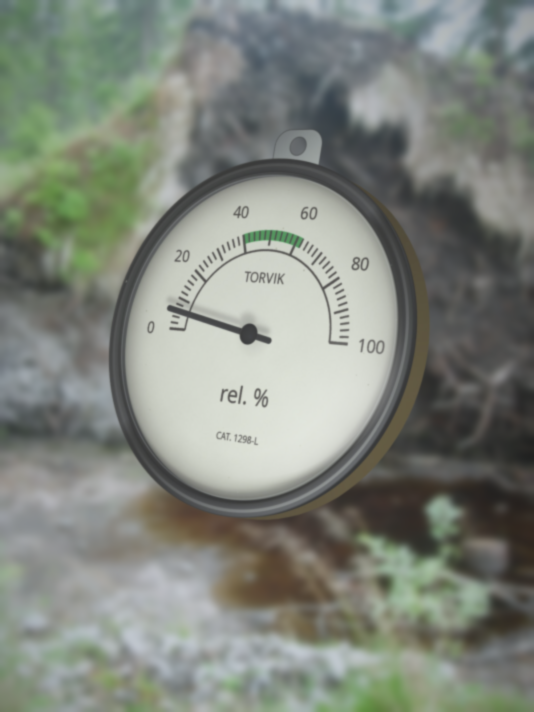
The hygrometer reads **6** %
